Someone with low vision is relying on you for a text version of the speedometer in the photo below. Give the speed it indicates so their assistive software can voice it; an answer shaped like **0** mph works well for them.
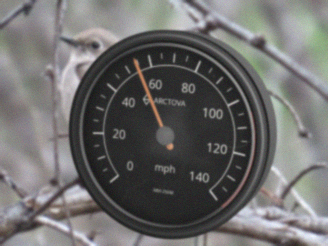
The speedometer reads **55** mph
